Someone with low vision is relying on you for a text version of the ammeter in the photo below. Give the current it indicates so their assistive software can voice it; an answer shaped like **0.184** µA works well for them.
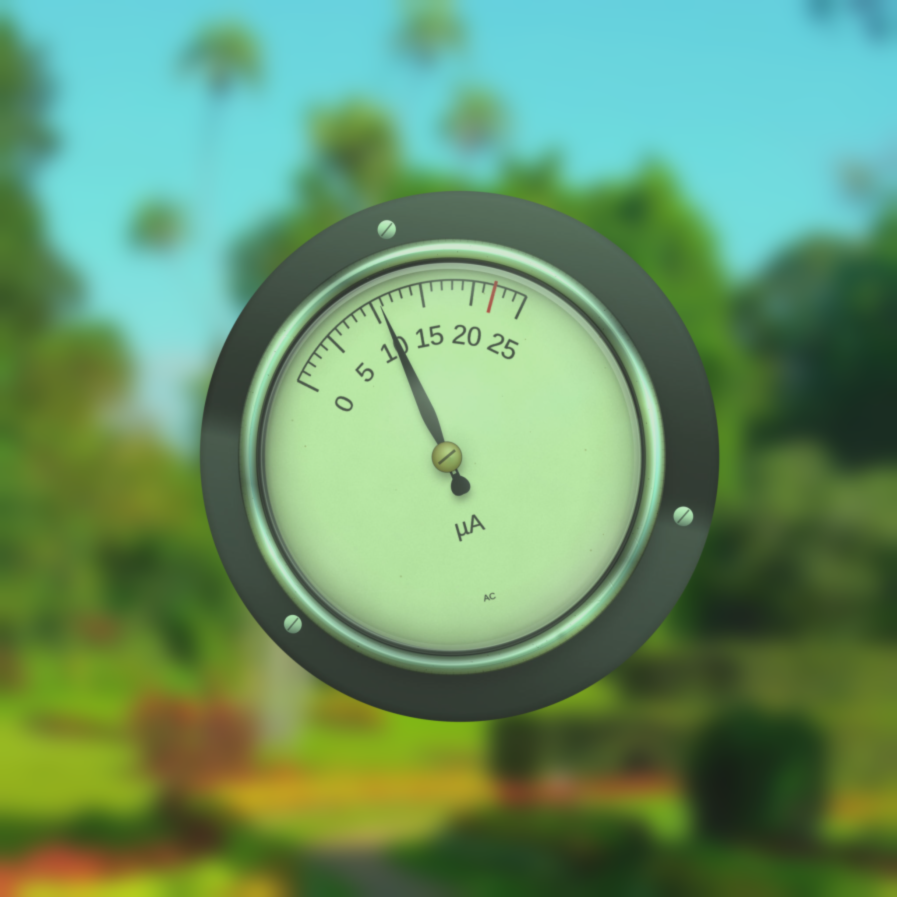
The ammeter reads **11** µA
